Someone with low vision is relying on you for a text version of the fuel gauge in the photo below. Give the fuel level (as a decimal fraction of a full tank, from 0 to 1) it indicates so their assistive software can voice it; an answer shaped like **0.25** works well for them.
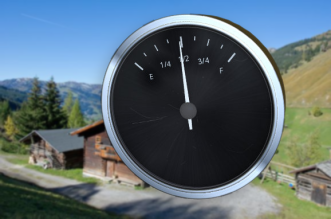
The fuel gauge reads **0.5**
